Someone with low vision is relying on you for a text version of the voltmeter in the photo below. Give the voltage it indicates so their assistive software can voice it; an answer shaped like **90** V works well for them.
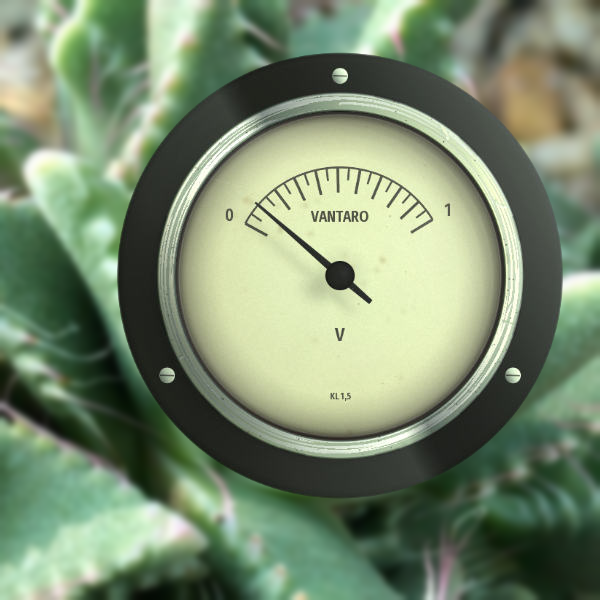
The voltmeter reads **0.1** V
